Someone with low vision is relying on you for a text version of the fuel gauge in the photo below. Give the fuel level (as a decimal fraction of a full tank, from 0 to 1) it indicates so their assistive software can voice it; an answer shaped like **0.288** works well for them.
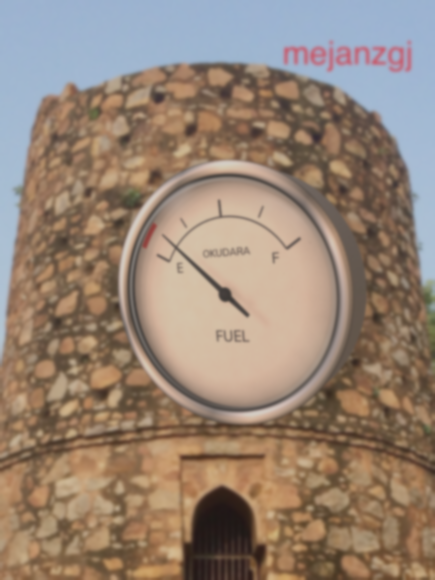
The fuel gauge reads **0.125**
